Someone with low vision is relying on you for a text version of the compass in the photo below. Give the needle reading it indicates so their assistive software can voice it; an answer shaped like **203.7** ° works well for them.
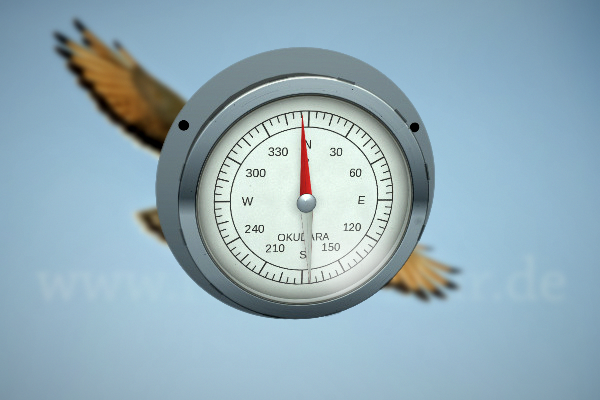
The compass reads **355** °
